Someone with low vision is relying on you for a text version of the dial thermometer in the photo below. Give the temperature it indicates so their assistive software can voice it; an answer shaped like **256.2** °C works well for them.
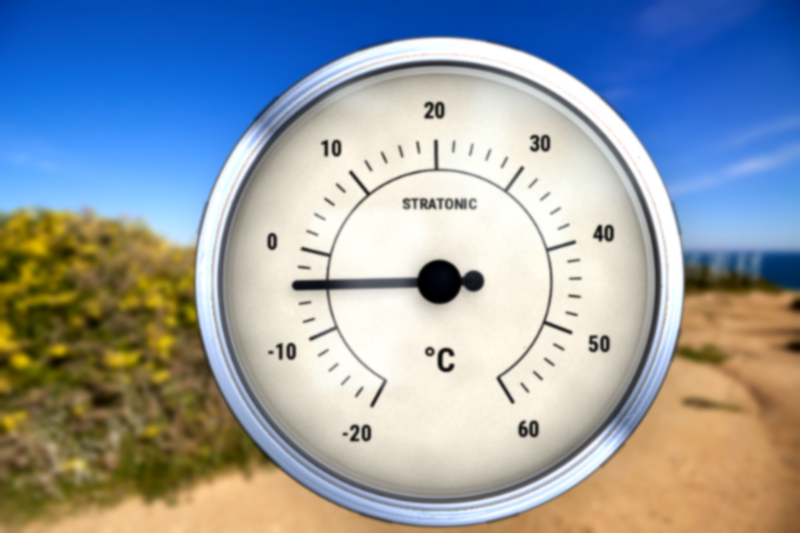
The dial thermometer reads **-4** °C
